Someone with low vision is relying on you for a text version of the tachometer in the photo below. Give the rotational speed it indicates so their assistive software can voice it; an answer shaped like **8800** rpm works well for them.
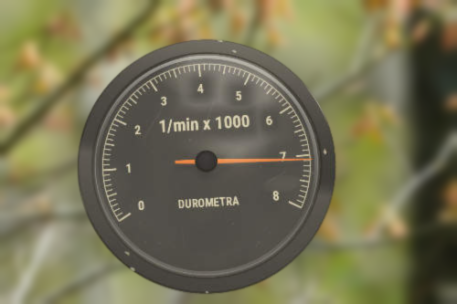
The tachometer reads **7100** rpm
